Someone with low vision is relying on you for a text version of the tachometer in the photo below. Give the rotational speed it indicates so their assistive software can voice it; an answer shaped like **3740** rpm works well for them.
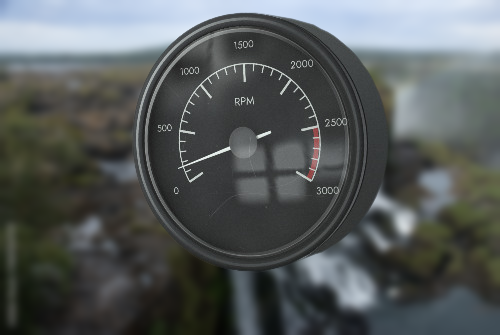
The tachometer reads **150** rpm
